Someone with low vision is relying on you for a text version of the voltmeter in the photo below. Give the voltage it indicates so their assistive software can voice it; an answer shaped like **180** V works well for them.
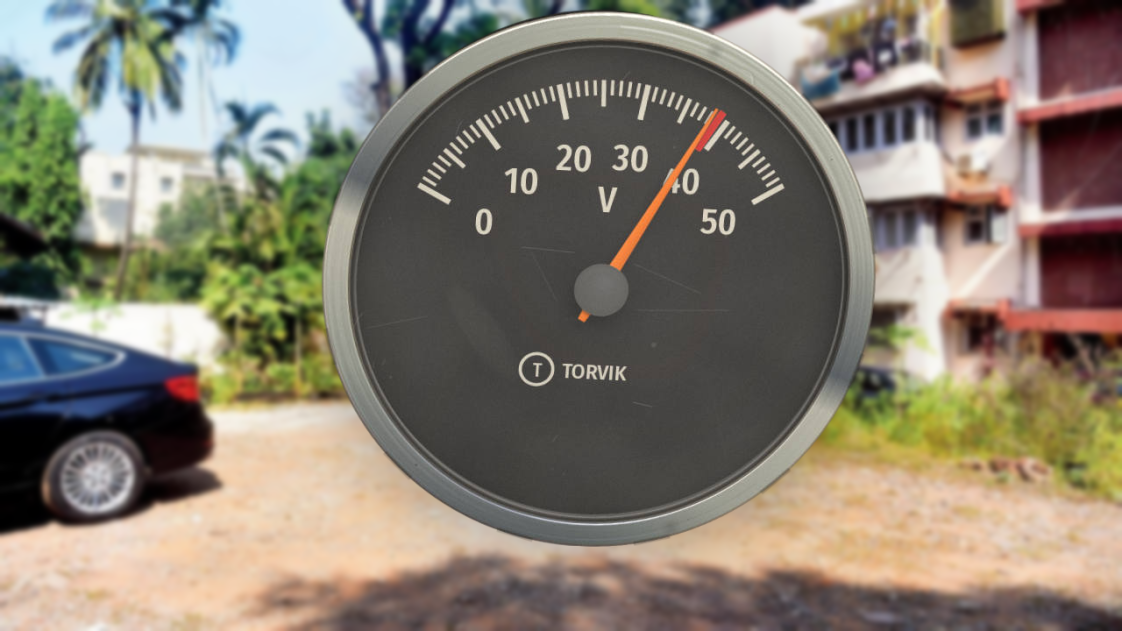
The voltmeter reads **38** V
